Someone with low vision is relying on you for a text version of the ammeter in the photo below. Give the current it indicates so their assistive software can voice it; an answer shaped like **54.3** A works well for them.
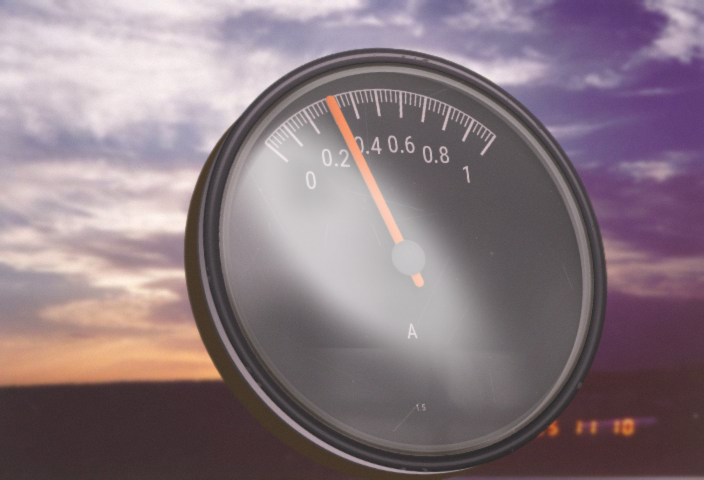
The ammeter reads **0.3** A
